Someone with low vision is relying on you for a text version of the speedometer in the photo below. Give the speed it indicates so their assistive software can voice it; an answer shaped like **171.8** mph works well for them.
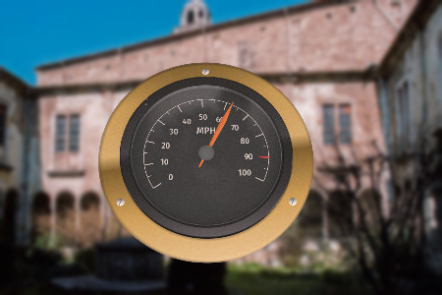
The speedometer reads **62.5** mph
